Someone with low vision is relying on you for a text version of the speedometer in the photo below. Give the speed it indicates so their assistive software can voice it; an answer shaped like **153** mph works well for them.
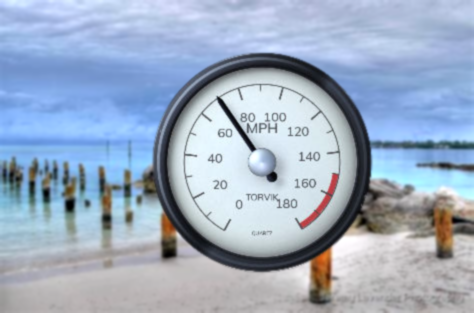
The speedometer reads **70** mph
